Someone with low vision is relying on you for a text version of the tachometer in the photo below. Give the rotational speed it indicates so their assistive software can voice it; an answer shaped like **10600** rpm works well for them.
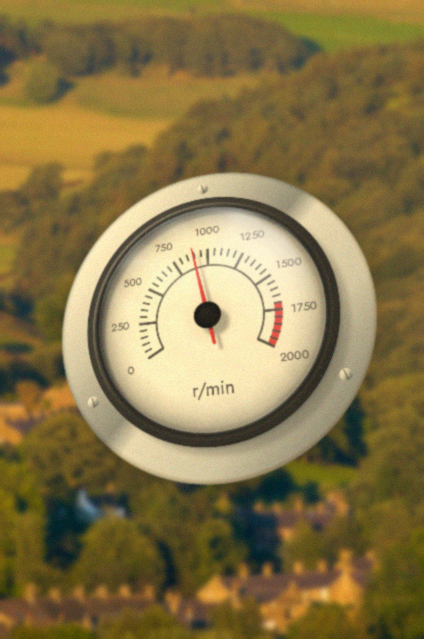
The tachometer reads **900** rpm
